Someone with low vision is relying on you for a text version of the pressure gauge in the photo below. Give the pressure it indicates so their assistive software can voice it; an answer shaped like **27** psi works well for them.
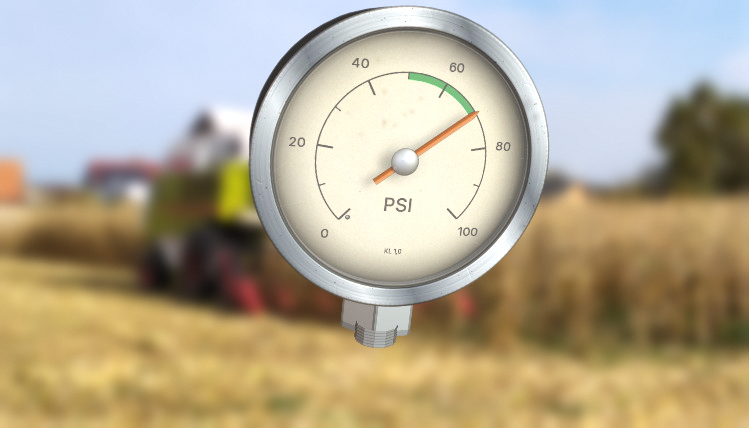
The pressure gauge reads **70** psi
